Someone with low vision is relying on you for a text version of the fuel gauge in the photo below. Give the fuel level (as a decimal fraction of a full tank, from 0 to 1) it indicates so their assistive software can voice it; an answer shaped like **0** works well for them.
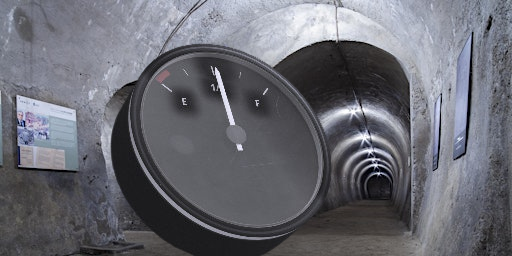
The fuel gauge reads **0.5**
